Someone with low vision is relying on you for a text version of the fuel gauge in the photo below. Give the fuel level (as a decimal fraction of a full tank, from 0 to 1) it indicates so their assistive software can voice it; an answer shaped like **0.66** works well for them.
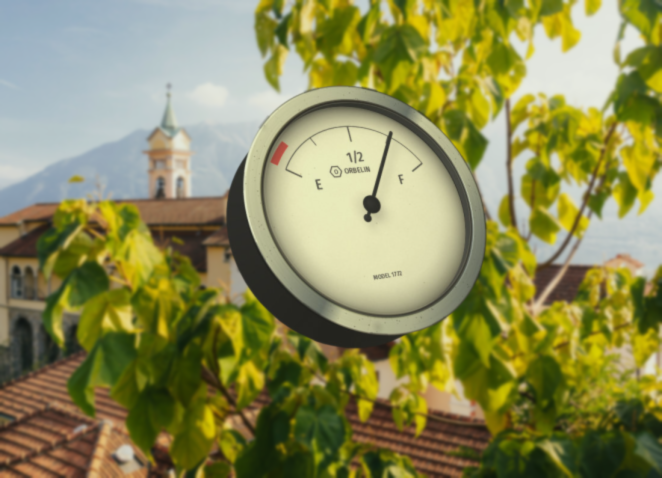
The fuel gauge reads **0.75**
